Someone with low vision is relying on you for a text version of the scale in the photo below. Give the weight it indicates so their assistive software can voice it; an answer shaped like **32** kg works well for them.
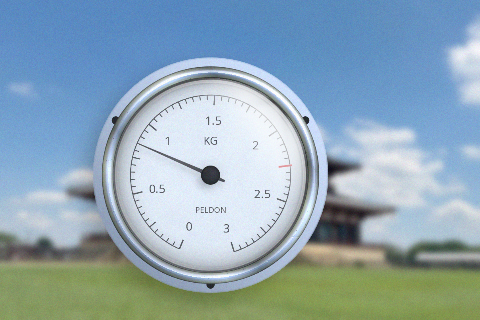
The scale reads **0.85** kg
